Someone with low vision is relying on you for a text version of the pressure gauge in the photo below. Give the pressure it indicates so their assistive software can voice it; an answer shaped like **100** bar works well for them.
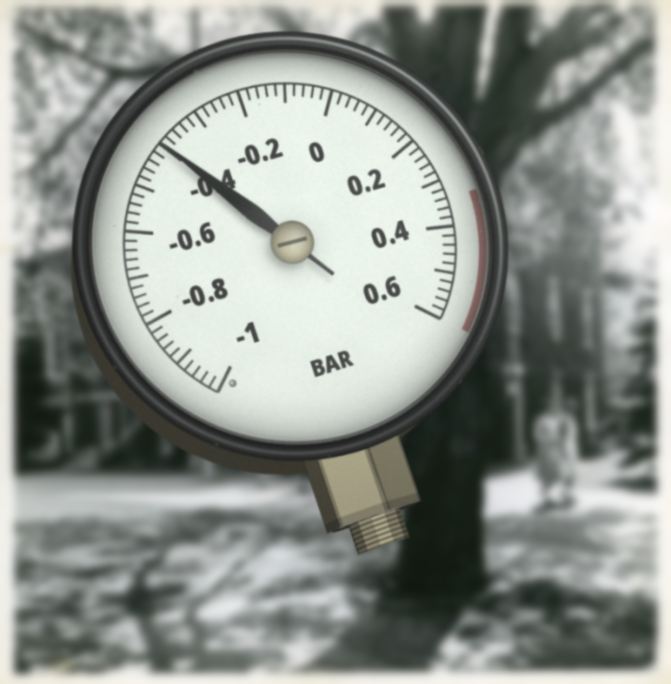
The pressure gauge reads **-0.4** bar
